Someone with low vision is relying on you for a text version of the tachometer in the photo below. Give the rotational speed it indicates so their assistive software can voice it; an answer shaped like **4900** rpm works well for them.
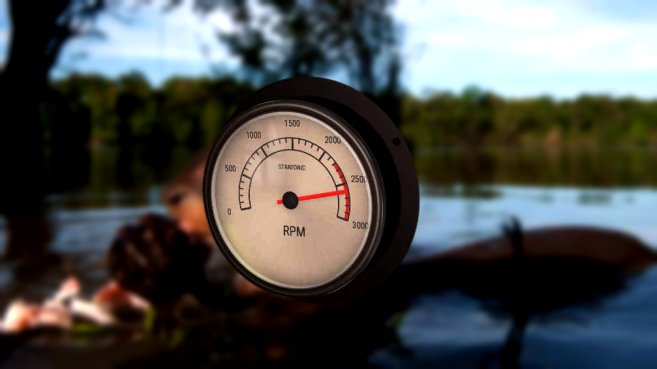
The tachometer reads **2600** rpm
